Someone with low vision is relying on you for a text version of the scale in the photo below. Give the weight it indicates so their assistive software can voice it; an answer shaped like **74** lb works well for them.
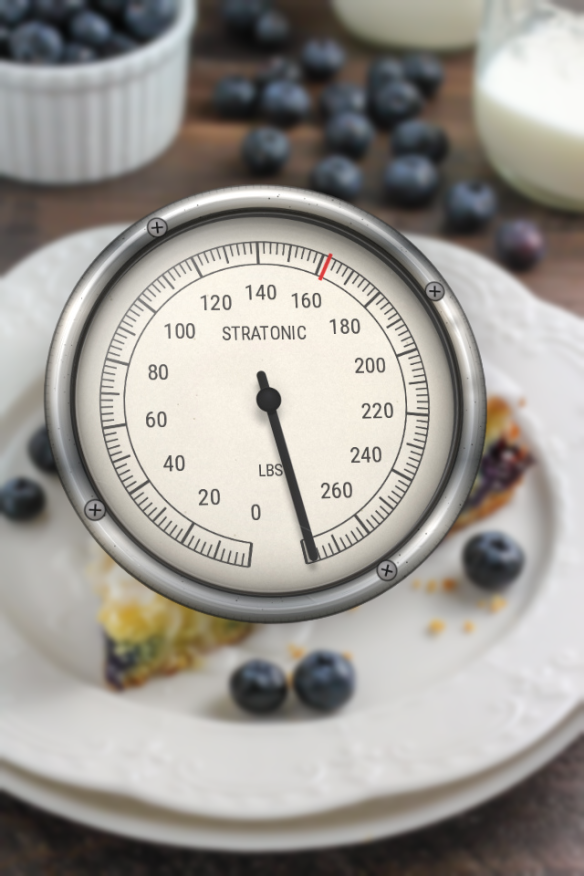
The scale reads **278** lb
